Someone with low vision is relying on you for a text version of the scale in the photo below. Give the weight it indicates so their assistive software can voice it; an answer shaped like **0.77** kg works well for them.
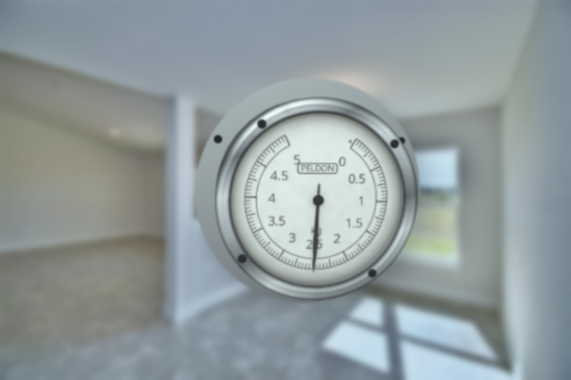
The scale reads **2.5** kg
